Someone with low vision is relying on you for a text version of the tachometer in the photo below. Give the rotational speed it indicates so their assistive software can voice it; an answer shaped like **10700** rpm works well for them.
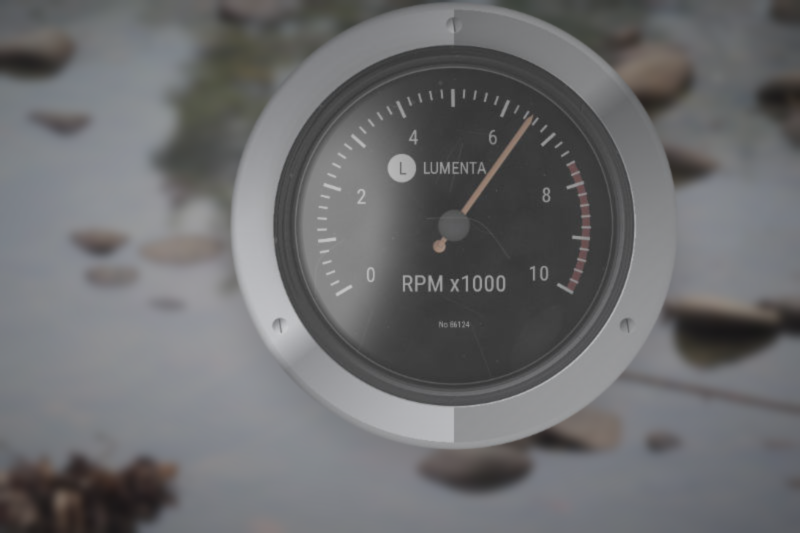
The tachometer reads **6500** rpm
